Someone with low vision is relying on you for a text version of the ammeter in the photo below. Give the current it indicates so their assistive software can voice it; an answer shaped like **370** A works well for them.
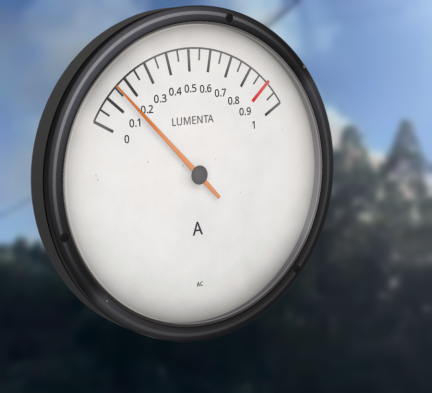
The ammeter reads **0.15** A
